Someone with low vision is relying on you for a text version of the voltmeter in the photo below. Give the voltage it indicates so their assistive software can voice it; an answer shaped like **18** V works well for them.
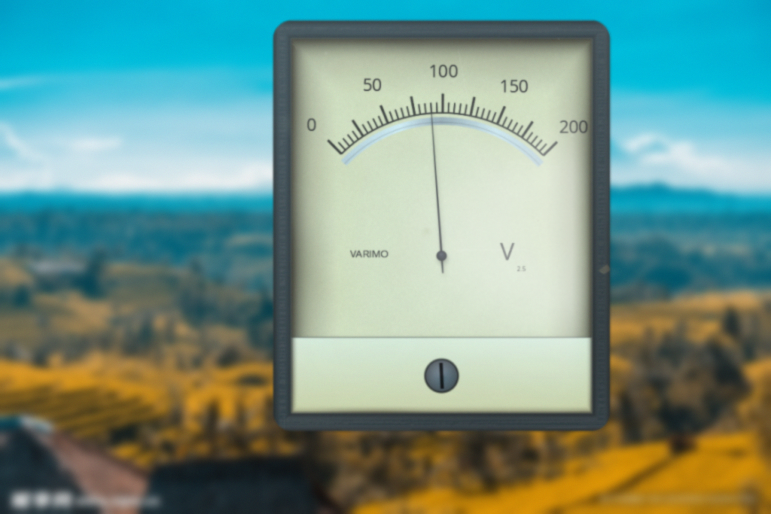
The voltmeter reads **90** V
